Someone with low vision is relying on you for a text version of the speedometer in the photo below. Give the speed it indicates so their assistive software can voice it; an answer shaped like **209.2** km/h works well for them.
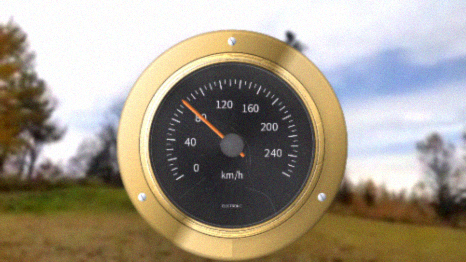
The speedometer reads **80** km/h
